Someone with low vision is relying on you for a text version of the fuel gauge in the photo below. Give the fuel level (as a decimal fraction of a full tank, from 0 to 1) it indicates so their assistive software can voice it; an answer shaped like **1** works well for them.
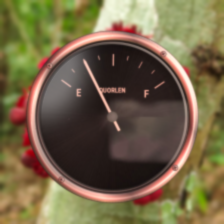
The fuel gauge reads **0.25**
